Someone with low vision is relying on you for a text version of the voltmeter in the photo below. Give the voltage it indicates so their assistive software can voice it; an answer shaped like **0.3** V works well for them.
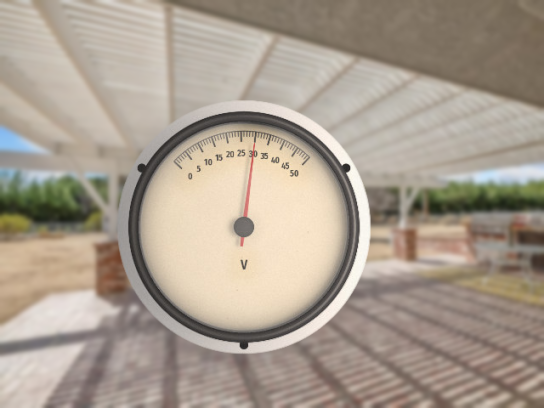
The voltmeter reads **30** V
